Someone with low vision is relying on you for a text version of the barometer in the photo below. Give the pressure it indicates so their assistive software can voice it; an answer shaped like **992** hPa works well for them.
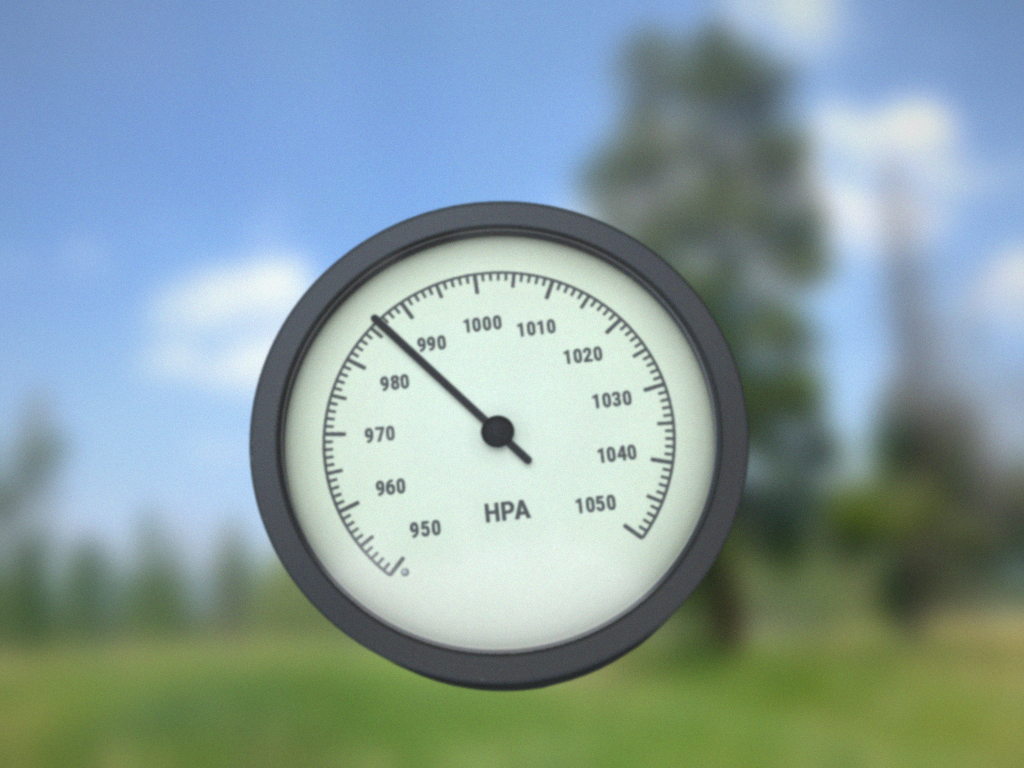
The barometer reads **986** hPa
